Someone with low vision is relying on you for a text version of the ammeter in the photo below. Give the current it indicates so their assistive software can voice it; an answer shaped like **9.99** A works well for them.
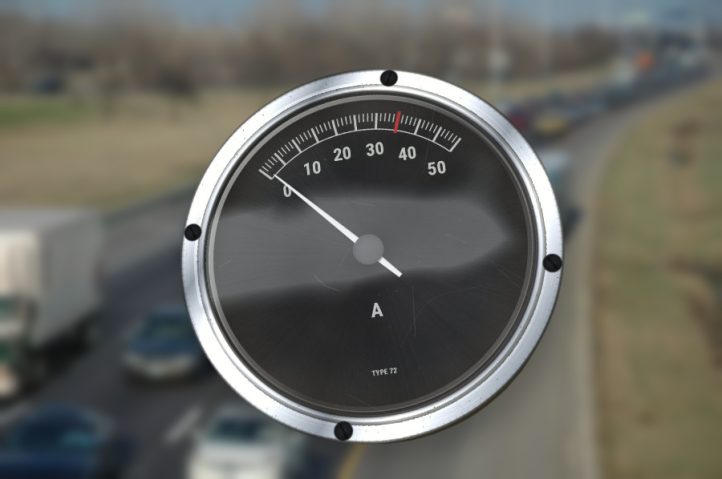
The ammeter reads **1** A
